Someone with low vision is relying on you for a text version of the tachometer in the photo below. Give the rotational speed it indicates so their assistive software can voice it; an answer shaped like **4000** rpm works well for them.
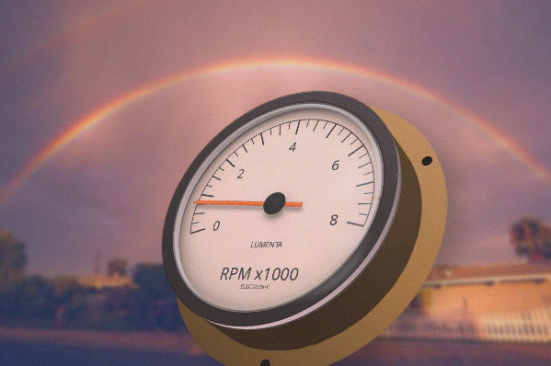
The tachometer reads **750** rpm
